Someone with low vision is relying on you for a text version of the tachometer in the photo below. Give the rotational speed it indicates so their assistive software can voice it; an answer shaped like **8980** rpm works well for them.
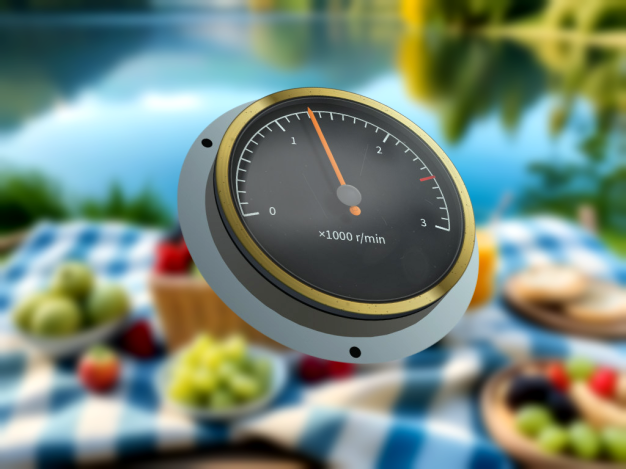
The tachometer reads **1300** rpm
